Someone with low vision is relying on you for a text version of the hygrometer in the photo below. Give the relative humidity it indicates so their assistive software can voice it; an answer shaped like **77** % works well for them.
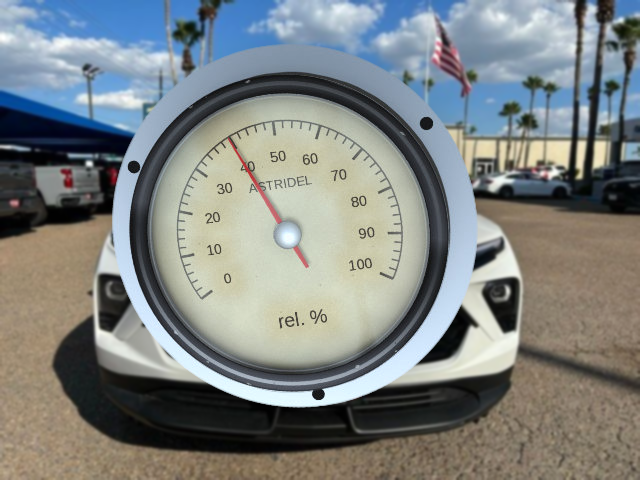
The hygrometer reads **40** %
